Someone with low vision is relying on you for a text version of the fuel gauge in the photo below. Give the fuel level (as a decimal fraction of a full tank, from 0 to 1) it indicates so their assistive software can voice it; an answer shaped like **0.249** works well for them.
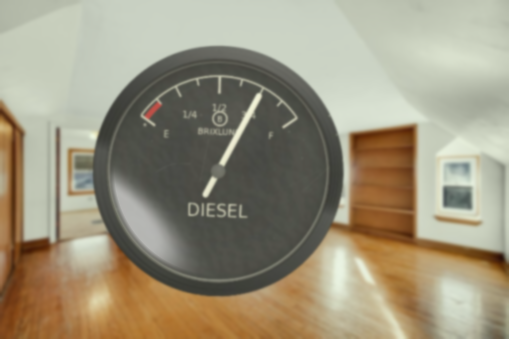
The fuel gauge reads **0.75**
